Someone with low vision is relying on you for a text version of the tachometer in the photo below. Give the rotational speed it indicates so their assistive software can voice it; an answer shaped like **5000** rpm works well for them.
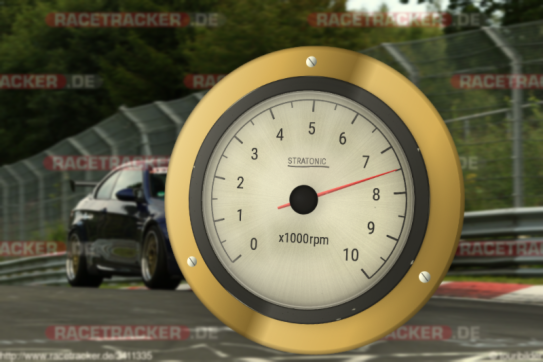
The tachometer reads **7500** rpm
